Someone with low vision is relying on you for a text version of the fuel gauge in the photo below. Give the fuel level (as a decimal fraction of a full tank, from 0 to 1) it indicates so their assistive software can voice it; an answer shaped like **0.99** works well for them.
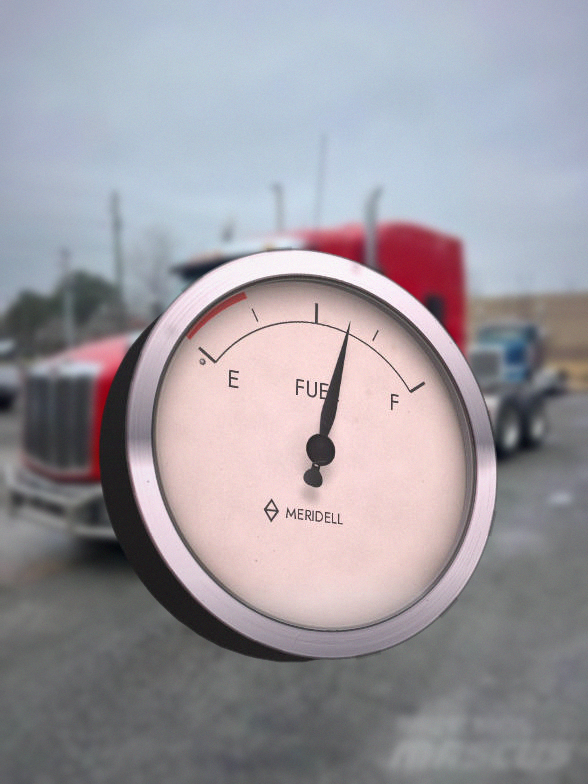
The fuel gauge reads **0.625**
